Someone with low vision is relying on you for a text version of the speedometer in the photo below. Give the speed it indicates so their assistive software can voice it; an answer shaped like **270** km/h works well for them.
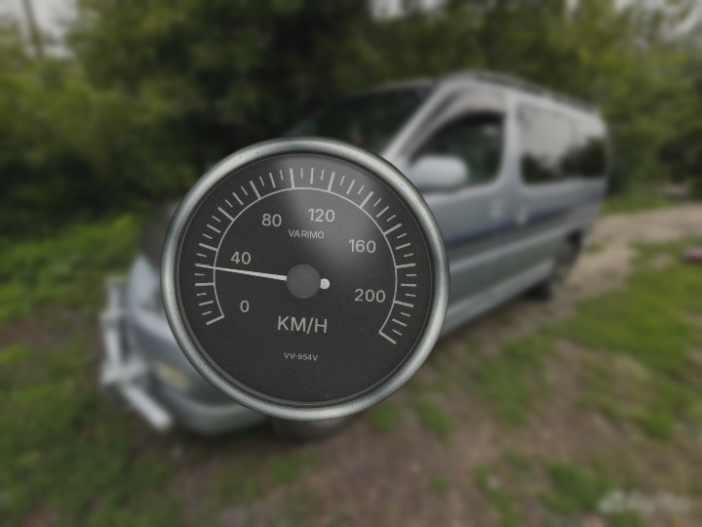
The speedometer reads **30** km/h
